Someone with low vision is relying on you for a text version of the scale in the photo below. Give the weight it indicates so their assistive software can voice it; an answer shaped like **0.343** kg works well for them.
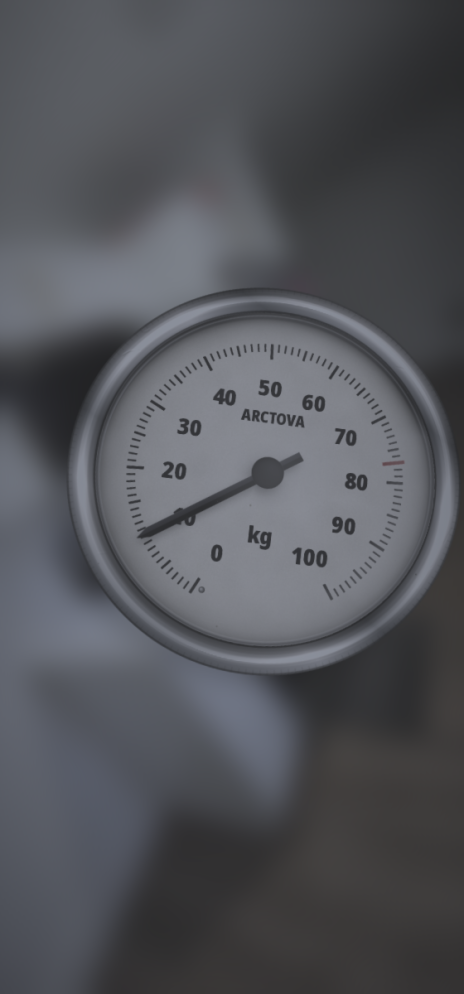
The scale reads **10** kg
